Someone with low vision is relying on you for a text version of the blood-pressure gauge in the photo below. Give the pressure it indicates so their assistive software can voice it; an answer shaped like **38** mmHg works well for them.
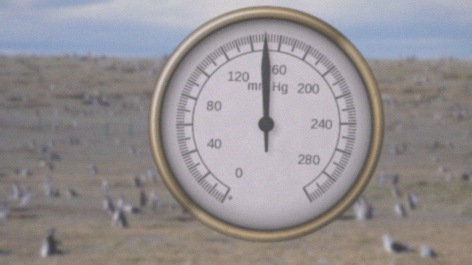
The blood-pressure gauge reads **150** mmHg
